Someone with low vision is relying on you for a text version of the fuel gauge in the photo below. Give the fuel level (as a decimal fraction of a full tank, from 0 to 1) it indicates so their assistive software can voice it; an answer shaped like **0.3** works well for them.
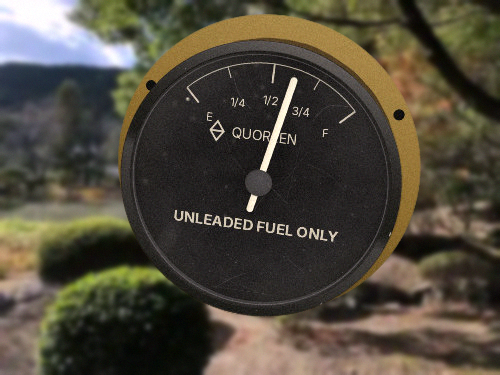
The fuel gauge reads **0.625**
